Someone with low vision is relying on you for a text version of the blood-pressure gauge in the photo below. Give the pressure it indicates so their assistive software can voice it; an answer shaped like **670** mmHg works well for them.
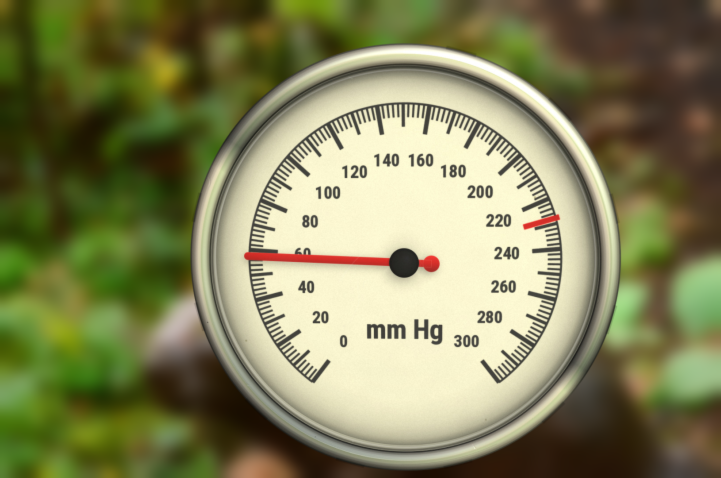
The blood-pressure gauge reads **58** mmHg
